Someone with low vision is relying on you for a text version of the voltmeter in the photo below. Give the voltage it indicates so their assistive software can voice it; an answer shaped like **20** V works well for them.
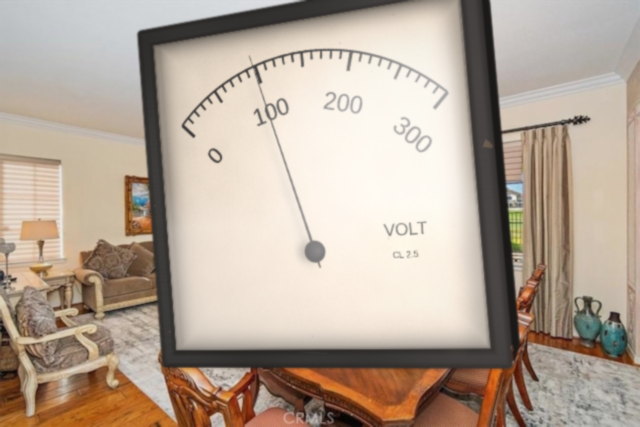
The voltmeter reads **100** V
